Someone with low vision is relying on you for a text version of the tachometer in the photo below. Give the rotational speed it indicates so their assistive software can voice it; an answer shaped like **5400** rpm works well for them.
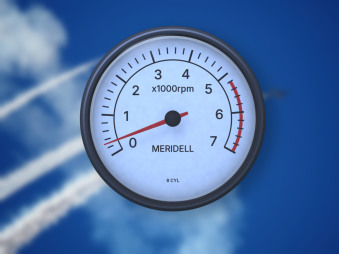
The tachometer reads **300** rpm
